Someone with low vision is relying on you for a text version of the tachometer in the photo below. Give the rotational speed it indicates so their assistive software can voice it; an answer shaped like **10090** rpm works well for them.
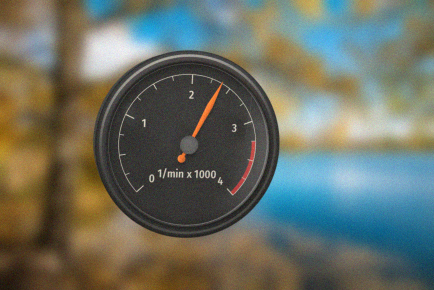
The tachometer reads **2375** rpm
